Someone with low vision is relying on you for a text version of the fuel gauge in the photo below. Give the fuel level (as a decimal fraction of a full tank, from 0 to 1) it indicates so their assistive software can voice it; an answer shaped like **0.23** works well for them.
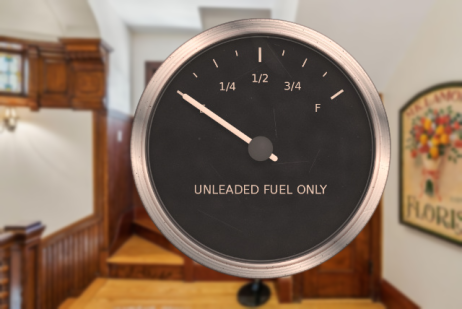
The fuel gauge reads **0**
